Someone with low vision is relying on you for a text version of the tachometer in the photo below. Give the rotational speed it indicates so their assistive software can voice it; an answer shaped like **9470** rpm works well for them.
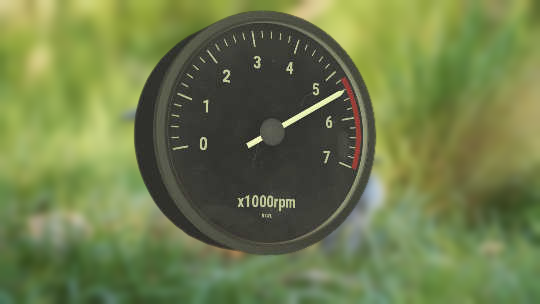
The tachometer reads **5400** rpm
